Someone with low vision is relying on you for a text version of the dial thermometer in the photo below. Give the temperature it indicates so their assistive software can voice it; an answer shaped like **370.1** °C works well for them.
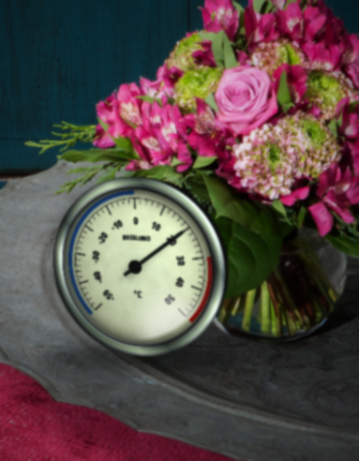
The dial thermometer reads **20** °C
